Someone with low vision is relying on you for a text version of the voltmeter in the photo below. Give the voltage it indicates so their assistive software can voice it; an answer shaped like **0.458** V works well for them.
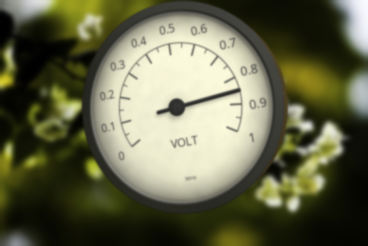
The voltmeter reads **0.85** V
